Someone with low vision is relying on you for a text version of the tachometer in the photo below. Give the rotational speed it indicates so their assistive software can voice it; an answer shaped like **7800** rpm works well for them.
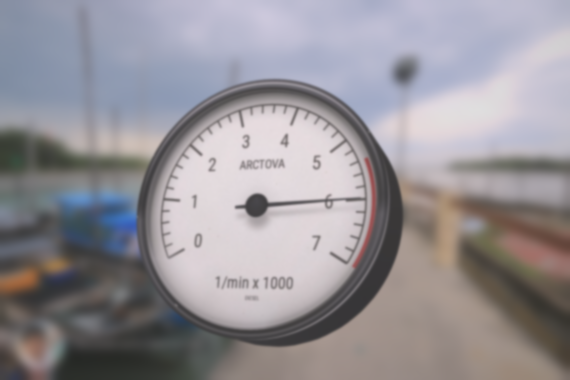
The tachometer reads **6000** rpm
